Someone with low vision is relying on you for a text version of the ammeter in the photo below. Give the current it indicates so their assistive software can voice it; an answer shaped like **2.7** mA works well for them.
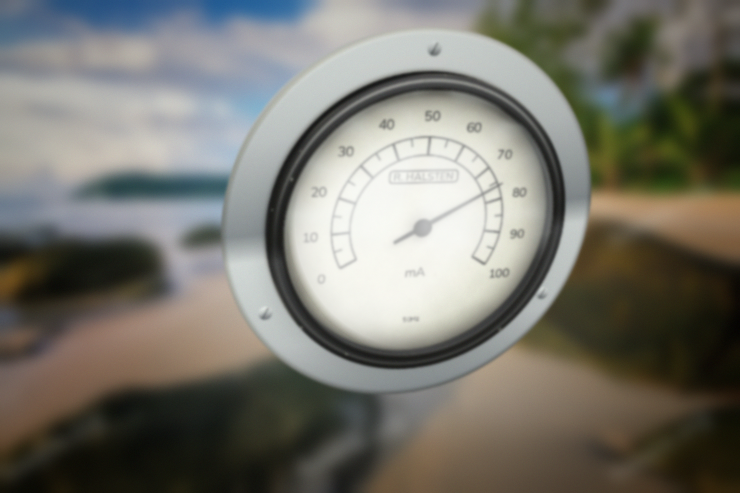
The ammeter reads **75** mA
